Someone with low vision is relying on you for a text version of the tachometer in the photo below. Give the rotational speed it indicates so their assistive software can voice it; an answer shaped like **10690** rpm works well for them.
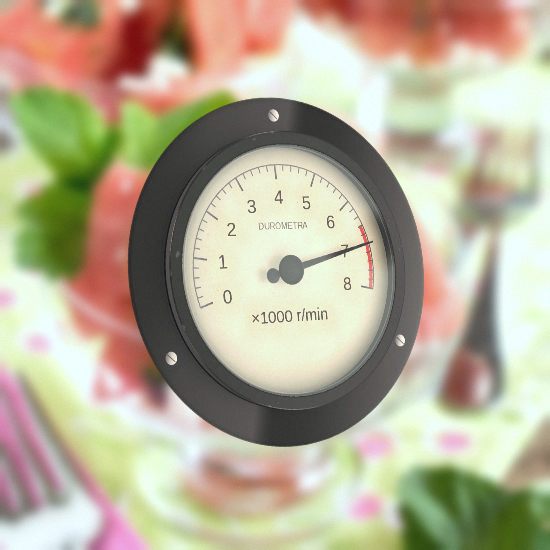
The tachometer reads **7000** rpm
